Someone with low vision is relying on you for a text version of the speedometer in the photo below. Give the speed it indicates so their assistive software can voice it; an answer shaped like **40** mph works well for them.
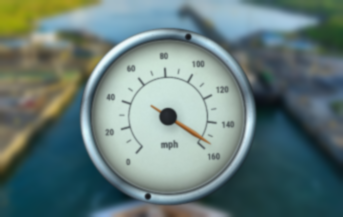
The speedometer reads **155** mph
